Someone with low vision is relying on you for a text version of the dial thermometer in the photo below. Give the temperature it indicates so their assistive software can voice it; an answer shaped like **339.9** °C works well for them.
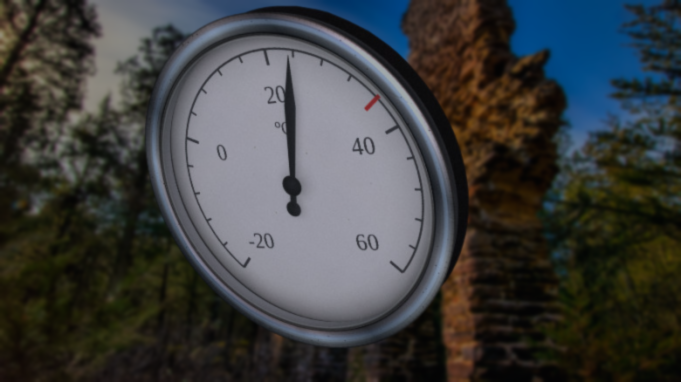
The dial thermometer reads **24** °C
